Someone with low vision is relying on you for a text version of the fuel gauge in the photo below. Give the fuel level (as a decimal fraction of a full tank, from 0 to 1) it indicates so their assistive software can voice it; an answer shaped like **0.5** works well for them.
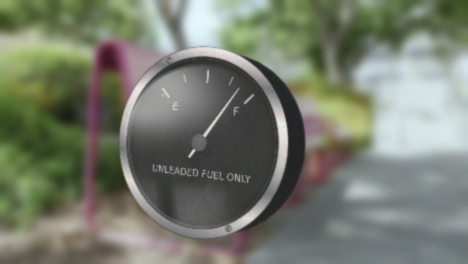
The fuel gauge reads **0.875**
